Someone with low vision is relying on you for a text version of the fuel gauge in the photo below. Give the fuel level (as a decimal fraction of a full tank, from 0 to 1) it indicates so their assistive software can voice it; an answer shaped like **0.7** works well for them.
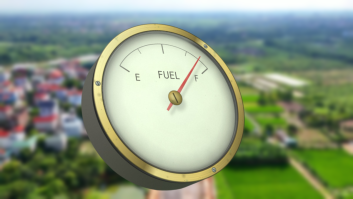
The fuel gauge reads **0.875**
